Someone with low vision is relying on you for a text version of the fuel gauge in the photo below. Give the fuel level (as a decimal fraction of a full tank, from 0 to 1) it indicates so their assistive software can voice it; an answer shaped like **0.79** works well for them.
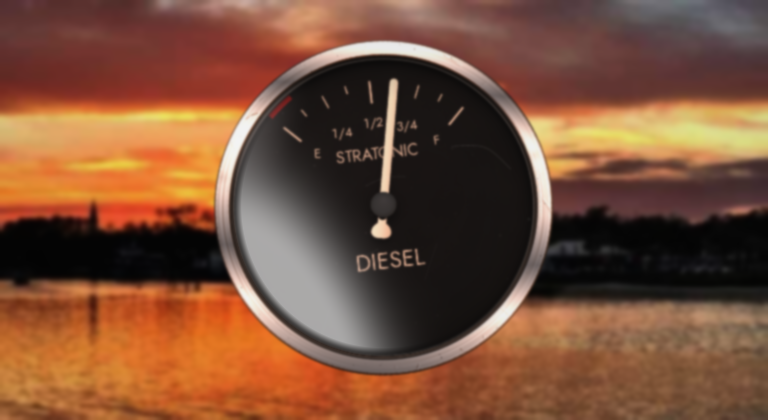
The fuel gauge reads **0.625**
